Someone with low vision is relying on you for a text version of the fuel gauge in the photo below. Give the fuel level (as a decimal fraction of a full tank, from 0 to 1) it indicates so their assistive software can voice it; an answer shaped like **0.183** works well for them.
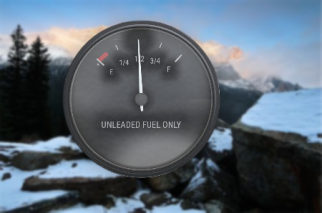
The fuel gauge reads **0.5**
